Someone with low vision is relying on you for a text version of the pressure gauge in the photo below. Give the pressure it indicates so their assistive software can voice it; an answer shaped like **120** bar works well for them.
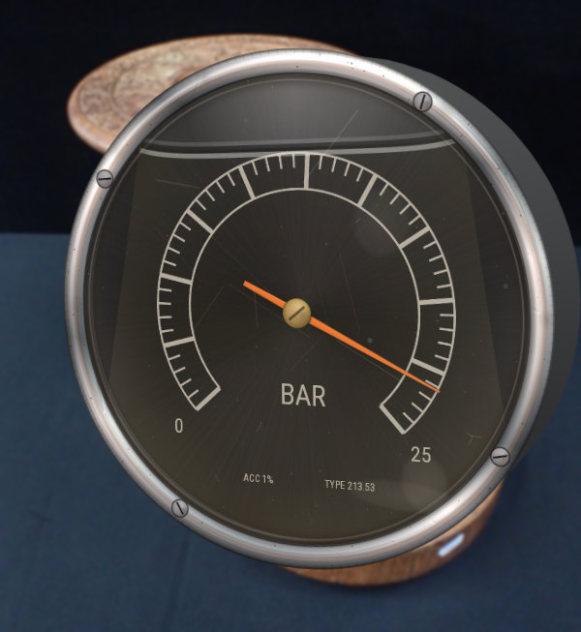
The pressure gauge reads **23** bar
